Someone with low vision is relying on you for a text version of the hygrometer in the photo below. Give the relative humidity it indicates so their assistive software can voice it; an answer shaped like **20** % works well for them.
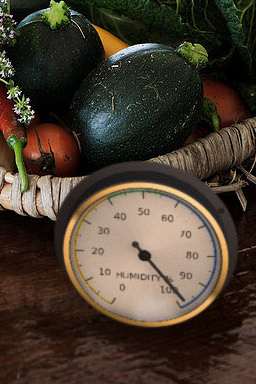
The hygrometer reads **97.5** %
